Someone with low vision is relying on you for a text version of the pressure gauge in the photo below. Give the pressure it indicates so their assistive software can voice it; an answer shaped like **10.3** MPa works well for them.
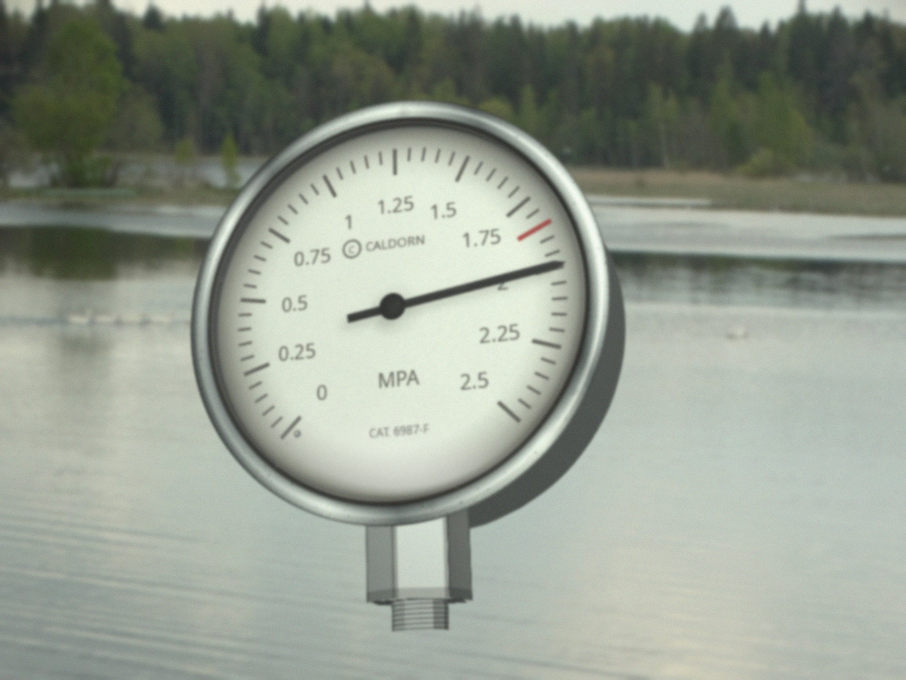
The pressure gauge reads **2** MPa
